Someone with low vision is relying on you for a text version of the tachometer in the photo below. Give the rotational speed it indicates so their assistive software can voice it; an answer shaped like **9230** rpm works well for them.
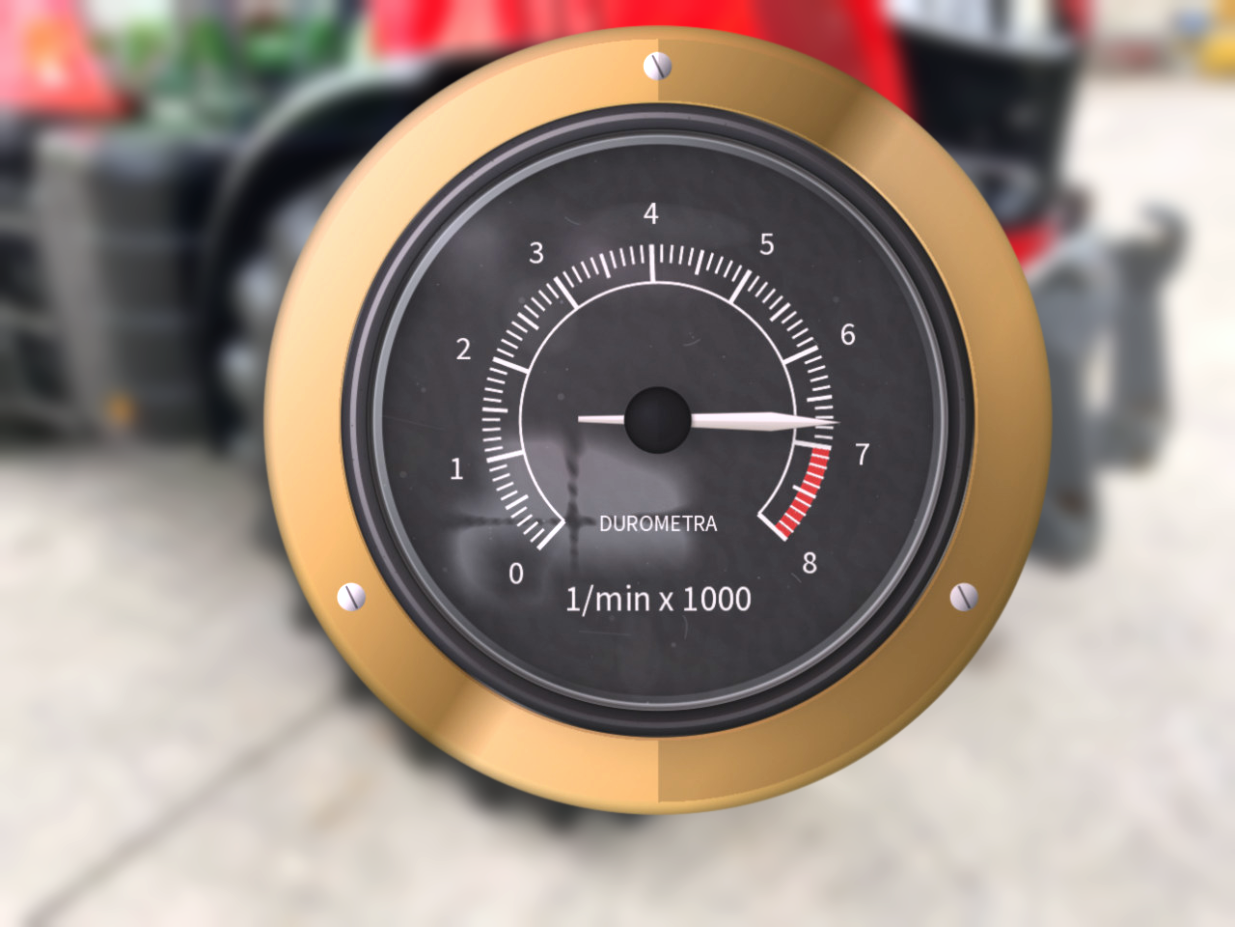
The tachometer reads **6750** rpm
